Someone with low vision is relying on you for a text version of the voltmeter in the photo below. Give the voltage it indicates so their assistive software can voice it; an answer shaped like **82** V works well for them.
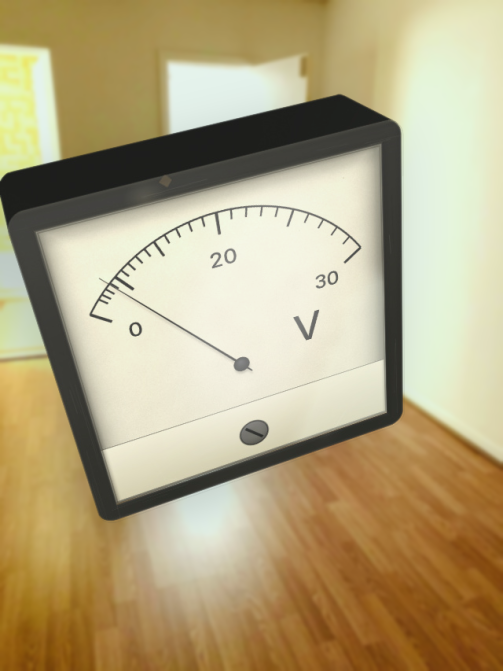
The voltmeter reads **9** V
